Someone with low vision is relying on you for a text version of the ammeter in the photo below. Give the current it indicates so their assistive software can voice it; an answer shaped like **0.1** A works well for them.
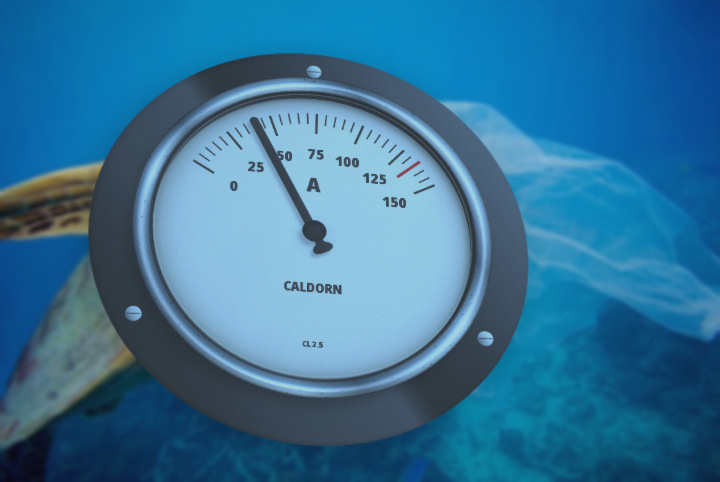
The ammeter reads **40** A
